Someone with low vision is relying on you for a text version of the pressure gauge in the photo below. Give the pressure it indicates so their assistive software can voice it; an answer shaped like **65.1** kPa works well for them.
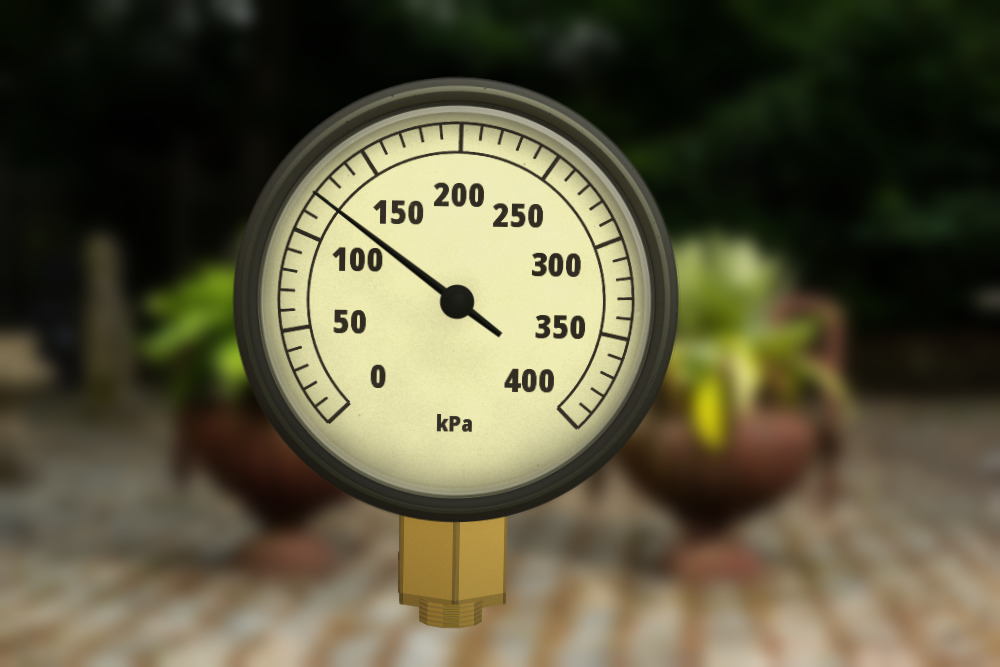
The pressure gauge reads **120** kPa
